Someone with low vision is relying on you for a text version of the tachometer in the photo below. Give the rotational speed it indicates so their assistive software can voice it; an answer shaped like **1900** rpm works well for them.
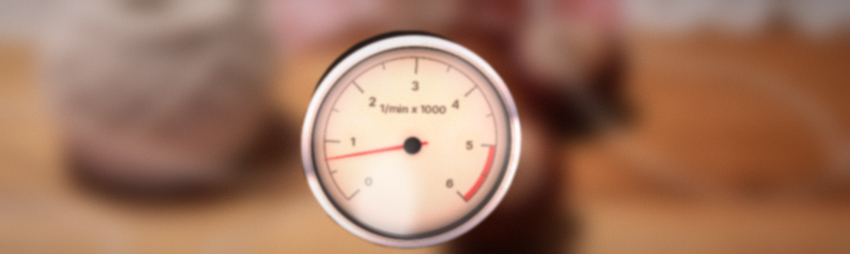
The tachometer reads **750** rpm
